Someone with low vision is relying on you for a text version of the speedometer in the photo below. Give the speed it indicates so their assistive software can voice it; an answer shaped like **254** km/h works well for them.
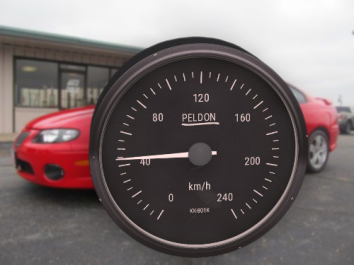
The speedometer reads **45** km/h
